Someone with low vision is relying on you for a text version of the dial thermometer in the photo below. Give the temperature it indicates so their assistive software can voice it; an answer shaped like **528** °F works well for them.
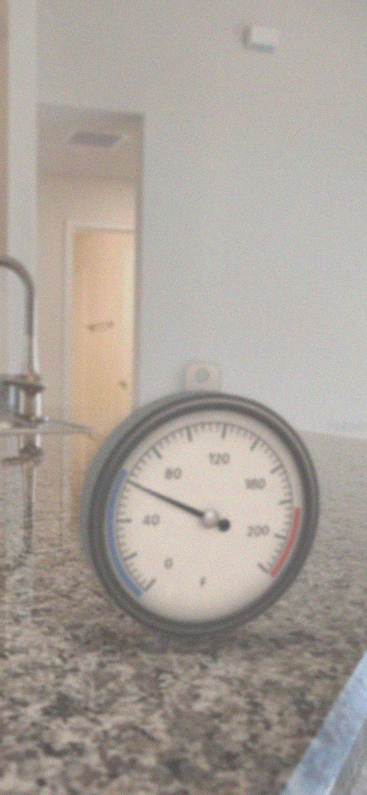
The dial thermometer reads **60** °F
